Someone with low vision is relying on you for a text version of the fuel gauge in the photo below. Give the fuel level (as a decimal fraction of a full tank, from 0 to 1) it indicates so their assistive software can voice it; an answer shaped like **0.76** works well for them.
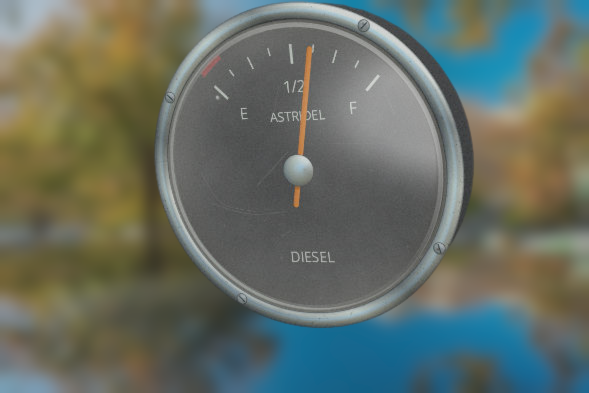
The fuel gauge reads **0.625**
